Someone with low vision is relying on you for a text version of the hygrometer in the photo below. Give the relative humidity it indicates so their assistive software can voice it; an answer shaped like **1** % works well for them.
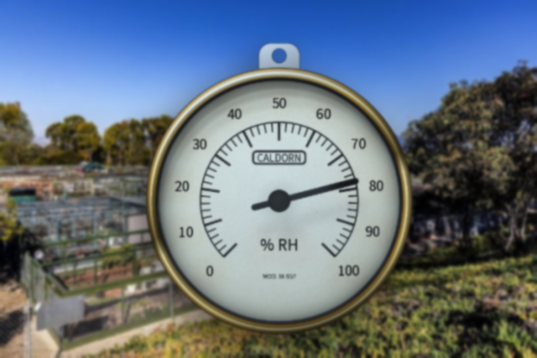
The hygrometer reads **78** %
